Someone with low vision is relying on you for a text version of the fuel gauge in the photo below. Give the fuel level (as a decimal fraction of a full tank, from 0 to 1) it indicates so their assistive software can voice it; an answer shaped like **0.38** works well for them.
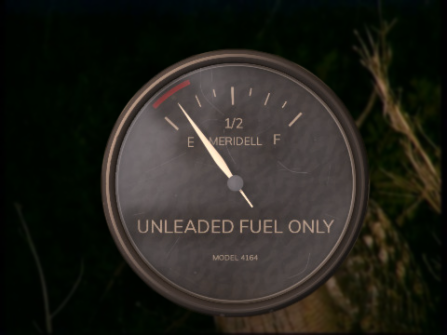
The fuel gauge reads **0.125**
